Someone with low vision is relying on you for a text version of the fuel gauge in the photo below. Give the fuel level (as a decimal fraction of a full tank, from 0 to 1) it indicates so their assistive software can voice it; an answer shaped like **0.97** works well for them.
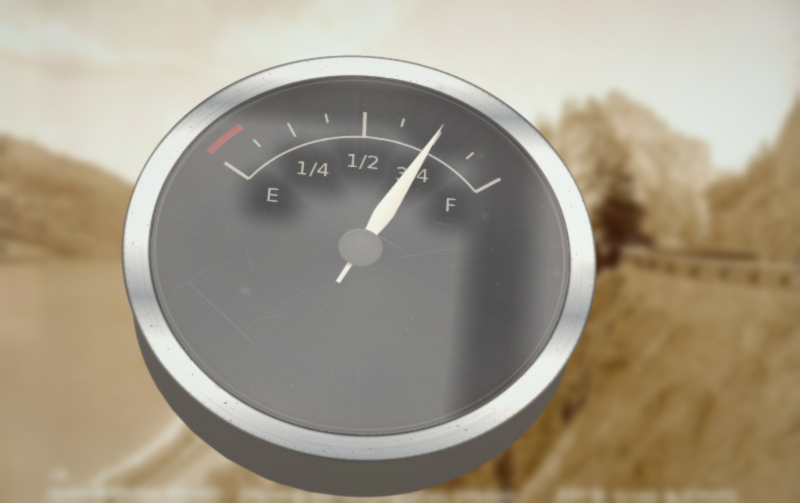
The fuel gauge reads **0.75**
